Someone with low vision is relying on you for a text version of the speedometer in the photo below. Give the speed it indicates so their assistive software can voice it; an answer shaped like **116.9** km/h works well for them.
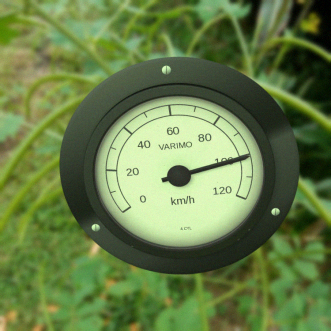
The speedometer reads **100** km/h
